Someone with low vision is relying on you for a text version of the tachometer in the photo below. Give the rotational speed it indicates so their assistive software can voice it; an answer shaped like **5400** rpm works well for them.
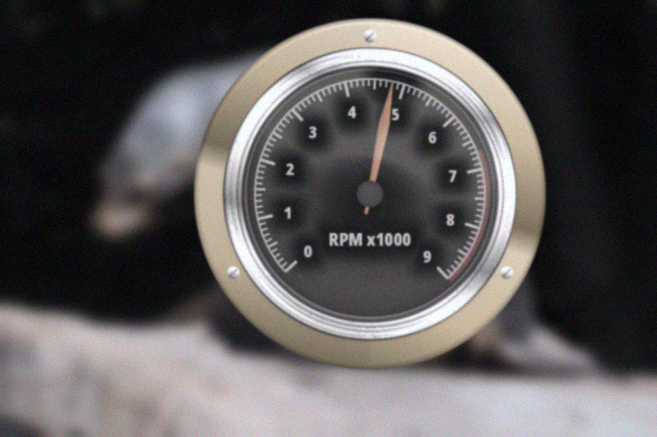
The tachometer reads **4800** rpm
